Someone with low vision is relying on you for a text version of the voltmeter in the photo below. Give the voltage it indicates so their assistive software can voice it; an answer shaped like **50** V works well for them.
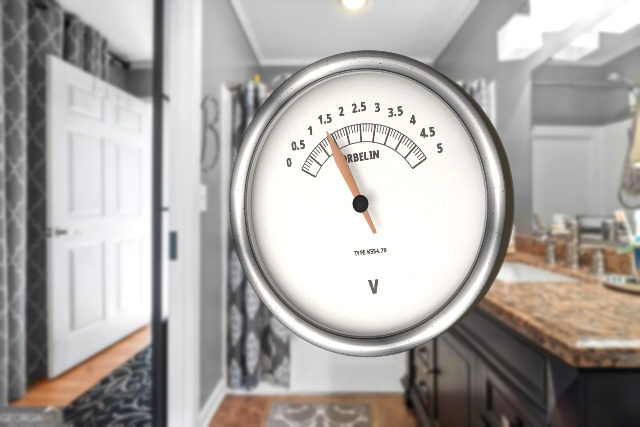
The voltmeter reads **1.5** V
